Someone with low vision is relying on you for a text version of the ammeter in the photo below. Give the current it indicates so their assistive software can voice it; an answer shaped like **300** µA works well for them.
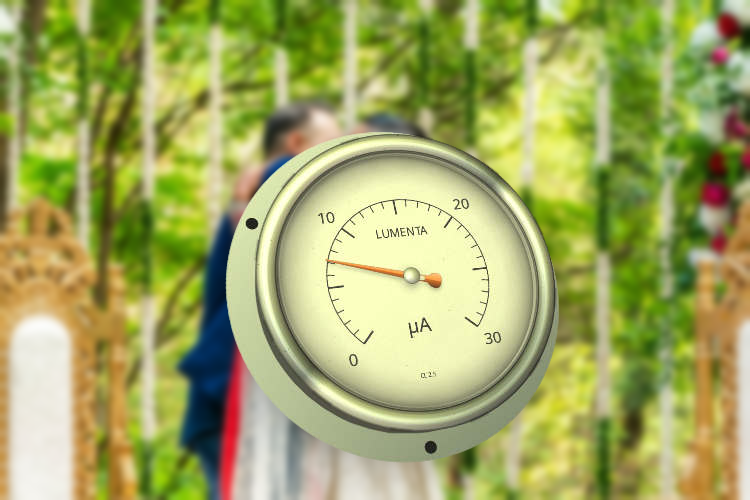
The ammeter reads **7** µA
